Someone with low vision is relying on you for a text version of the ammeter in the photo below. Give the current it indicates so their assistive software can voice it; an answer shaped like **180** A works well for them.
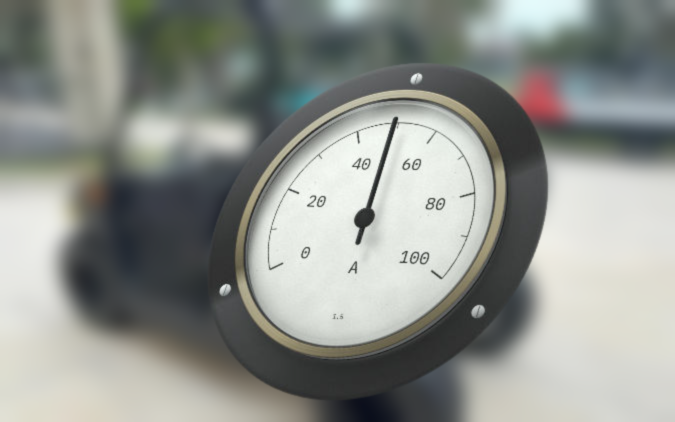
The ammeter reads **50** A
